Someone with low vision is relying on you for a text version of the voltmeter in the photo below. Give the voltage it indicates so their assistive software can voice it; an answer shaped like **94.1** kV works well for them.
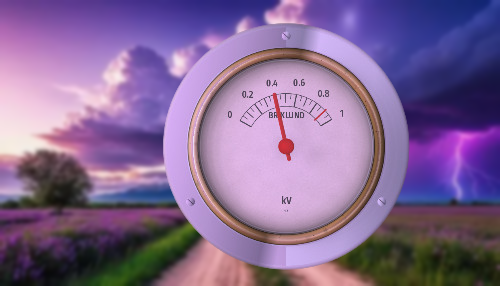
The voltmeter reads **0.4** kV
